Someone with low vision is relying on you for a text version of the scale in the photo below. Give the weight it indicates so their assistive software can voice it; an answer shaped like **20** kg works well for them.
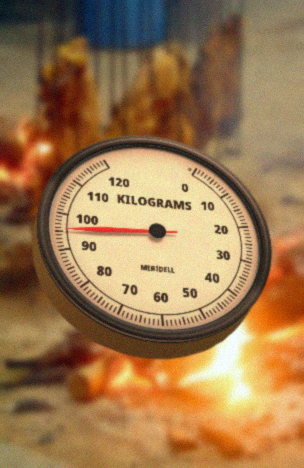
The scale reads **95** kg
